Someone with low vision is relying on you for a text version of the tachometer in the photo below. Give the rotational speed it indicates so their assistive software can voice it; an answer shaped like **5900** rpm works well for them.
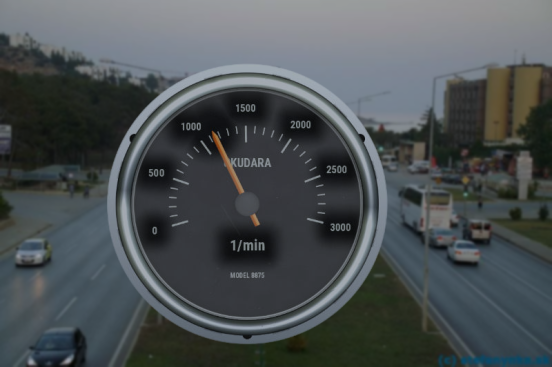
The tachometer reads **1150** rpm
